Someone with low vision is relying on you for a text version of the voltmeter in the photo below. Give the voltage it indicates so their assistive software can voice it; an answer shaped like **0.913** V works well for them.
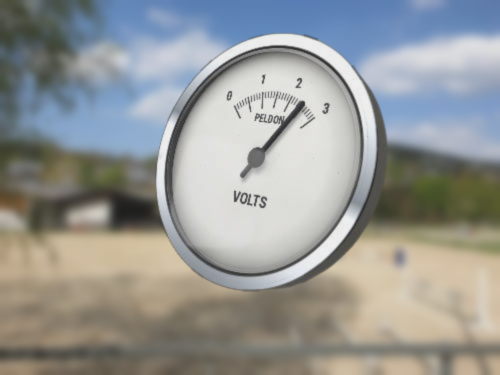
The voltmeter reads **2.5** V
